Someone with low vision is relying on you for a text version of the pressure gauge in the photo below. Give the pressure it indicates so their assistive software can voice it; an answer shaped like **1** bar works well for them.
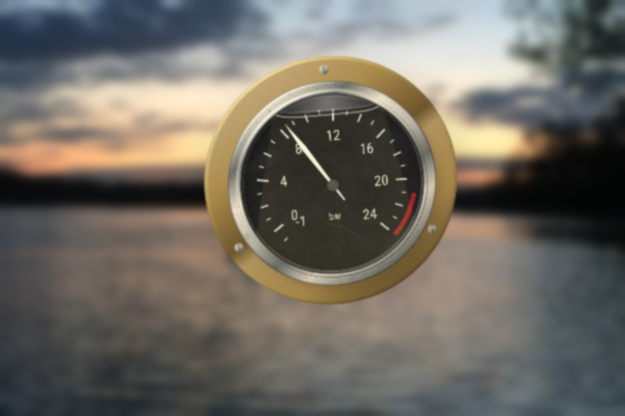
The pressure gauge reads **8.5** bar
